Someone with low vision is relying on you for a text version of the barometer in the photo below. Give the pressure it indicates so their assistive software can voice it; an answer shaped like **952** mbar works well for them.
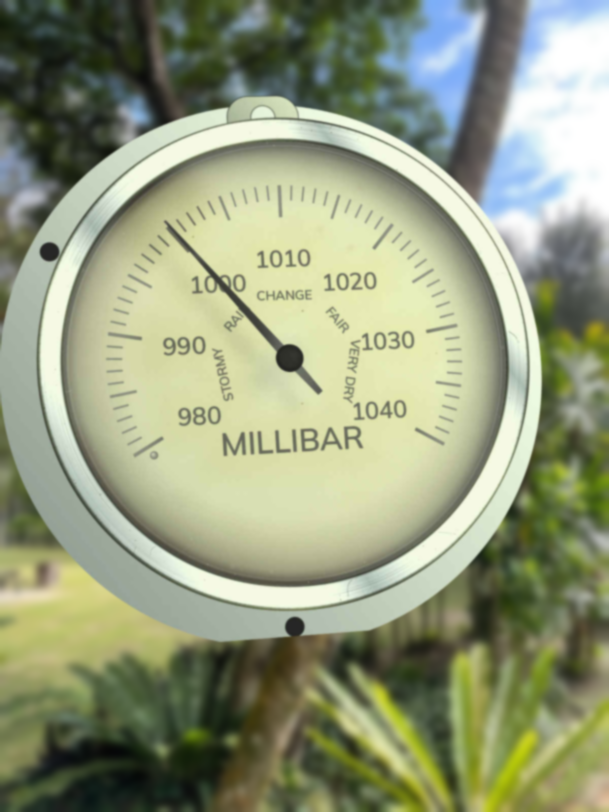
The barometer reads **1000** mbar
